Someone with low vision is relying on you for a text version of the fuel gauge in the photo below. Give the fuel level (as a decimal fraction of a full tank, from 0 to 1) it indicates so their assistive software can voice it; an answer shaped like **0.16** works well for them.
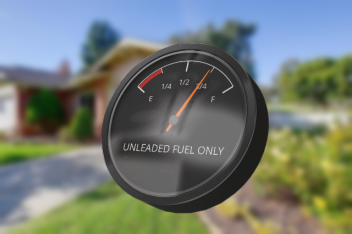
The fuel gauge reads **0.75**
